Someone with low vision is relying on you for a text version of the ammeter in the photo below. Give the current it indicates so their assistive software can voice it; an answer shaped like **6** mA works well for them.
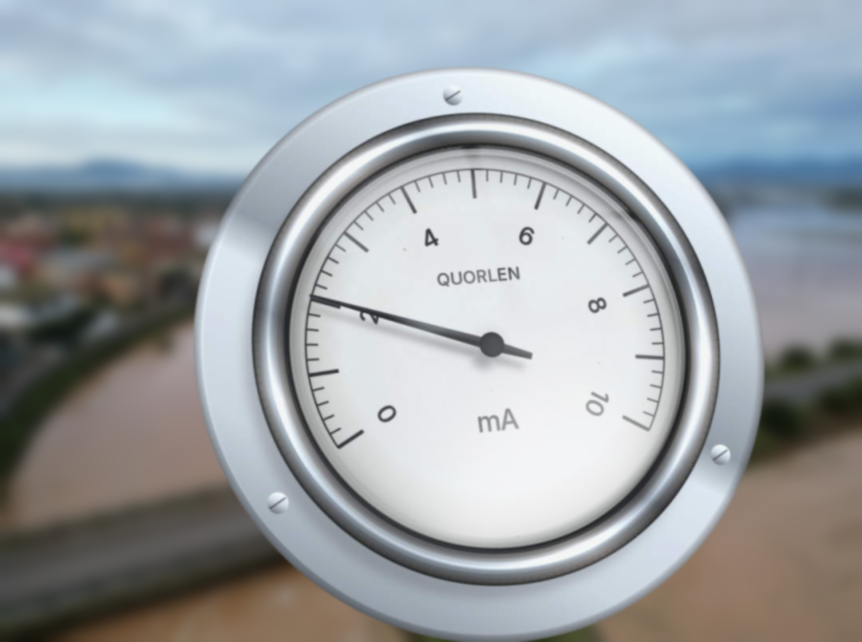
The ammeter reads **2** mA
